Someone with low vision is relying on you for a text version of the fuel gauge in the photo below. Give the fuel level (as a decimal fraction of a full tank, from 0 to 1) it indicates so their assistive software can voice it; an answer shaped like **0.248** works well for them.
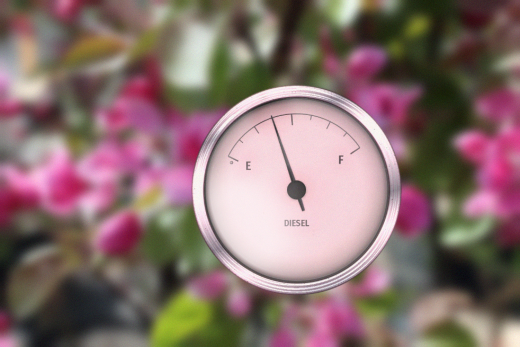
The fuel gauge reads **0.375**
